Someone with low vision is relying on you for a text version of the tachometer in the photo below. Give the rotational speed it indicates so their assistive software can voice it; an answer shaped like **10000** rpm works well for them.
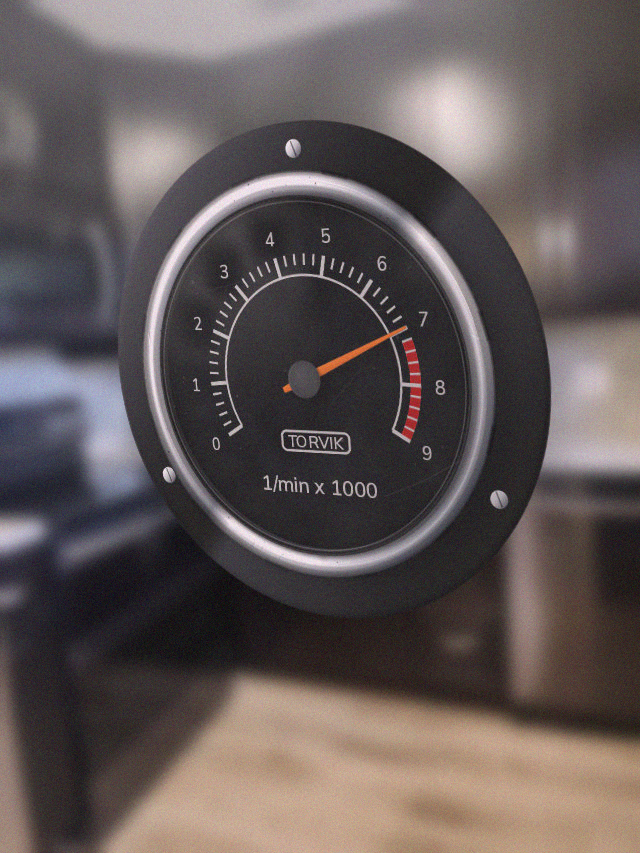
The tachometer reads **7000** rpm
